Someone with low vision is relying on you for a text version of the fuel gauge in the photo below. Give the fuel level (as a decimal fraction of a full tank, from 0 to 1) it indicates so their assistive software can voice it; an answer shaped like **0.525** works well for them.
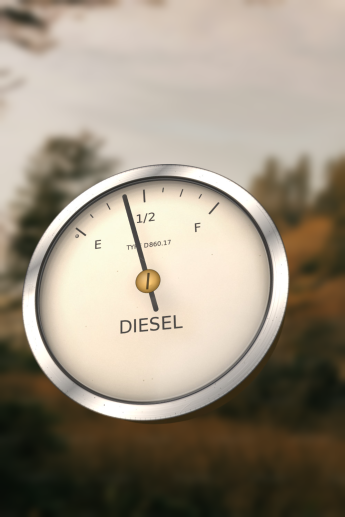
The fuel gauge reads **0.375**
